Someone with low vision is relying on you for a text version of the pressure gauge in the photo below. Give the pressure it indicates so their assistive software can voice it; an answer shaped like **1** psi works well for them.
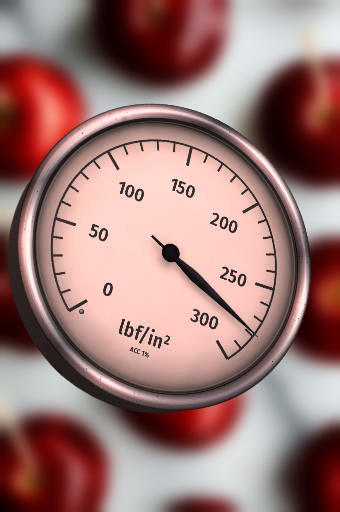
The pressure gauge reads **280** psi
